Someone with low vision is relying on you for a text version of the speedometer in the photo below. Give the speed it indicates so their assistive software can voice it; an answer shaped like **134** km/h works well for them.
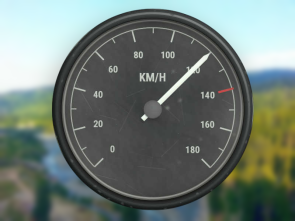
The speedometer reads **120** km/h
